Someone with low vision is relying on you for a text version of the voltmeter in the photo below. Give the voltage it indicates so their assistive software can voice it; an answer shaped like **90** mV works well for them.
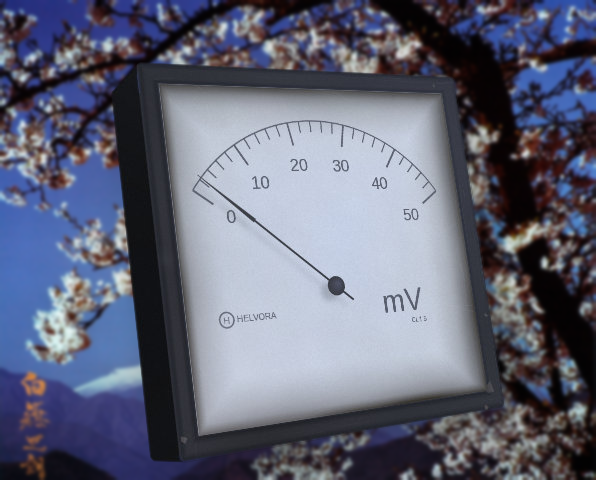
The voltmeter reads **2** mV
